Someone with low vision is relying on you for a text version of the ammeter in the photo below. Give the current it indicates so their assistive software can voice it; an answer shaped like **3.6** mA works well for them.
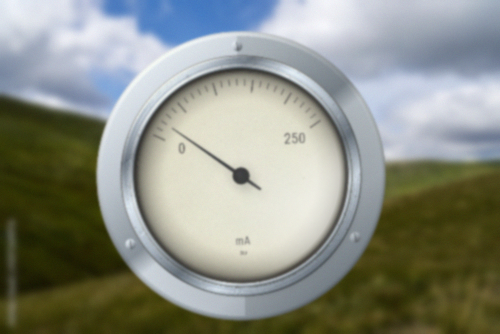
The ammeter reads **20** mA
